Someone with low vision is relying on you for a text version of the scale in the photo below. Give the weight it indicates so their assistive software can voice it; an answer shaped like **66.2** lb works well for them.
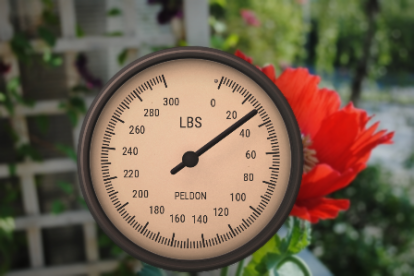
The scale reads **30** lb
